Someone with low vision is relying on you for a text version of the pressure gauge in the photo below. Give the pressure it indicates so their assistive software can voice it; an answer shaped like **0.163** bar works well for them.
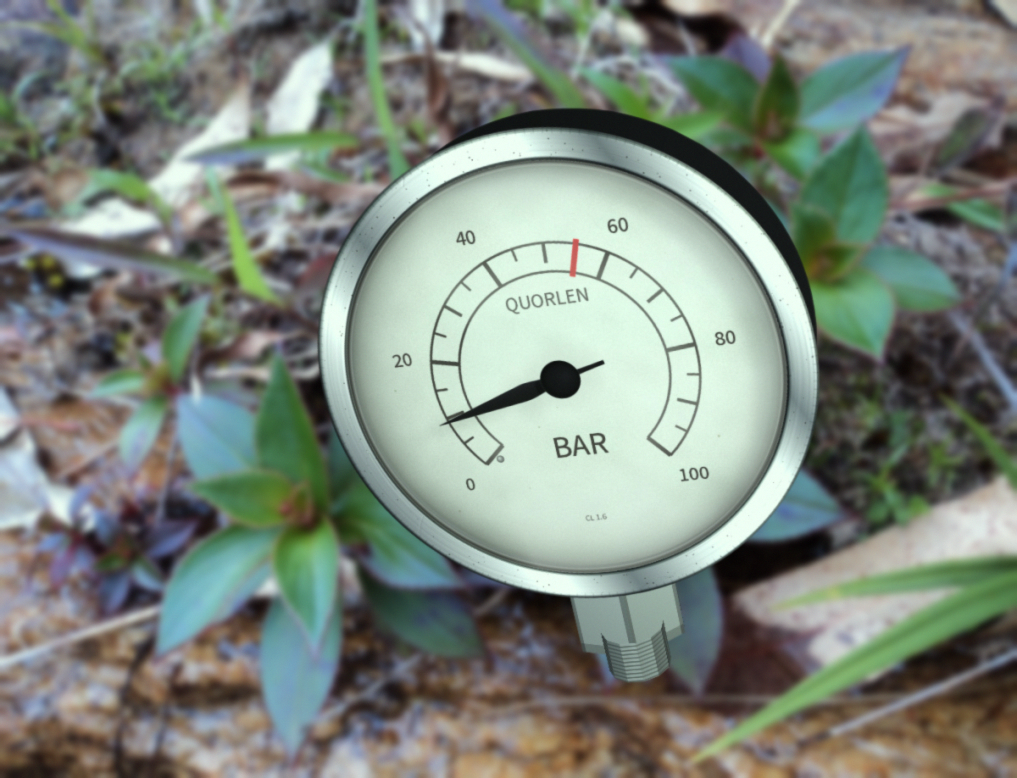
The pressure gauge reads **10** bar
